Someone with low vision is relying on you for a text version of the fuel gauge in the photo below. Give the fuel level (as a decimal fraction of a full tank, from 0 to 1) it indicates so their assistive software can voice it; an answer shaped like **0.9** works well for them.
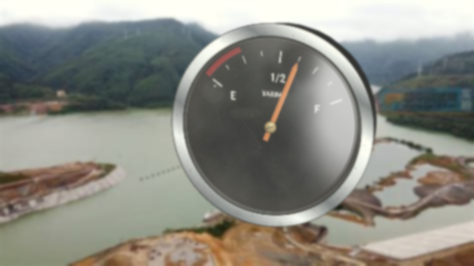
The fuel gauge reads **0.625**
